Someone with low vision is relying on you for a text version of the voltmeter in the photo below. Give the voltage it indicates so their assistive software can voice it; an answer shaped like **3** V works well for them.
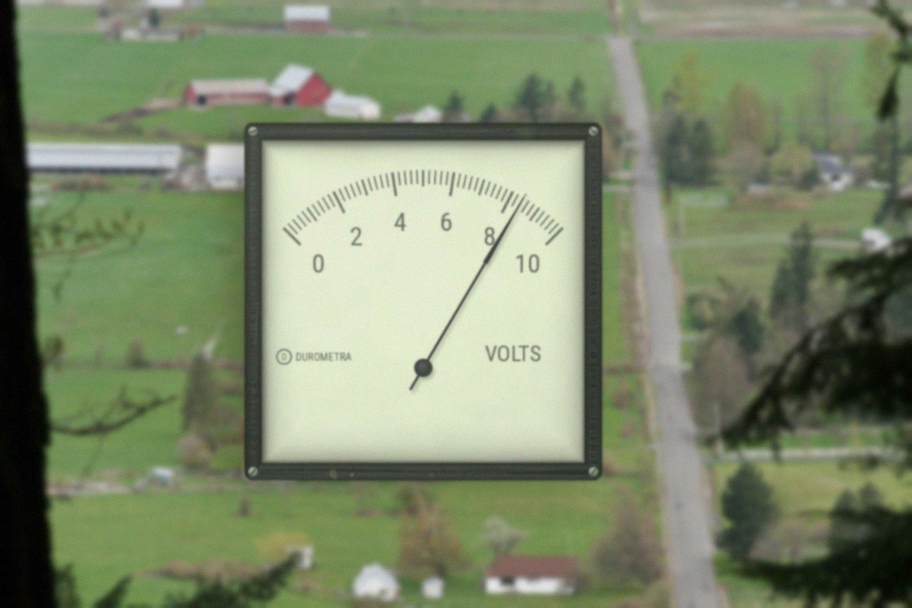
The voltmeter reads **8.4** V
